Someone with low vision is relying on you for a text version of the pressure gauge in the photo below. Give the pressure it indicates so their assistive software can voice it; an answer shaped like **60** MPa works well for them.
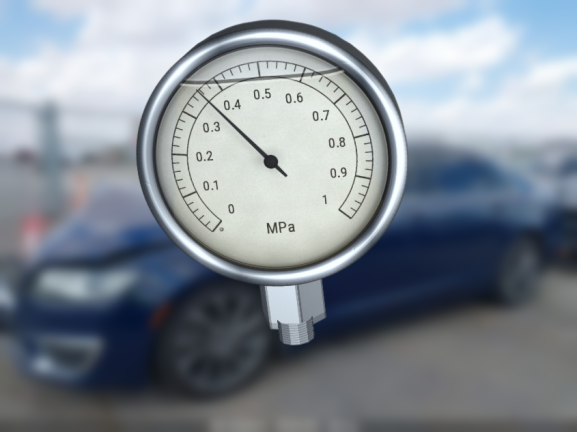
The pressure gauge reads **0.36** MPa
